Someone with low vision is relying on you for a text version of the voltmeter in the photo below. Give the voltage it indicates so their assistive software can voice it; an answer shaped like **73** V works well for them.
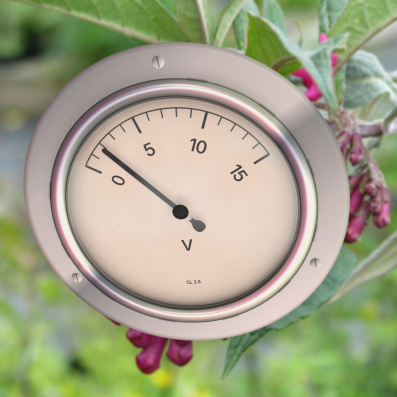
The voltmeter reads **2** V
